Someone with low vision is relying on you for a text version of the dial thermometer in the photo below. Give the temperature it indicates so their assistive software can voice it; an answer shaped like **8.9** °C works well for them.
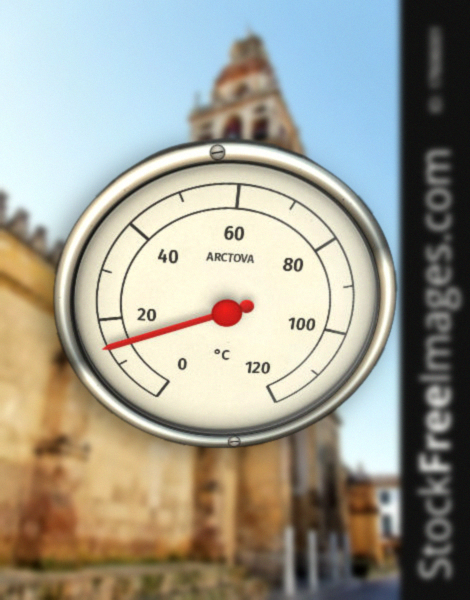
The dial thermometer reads **15** °C
